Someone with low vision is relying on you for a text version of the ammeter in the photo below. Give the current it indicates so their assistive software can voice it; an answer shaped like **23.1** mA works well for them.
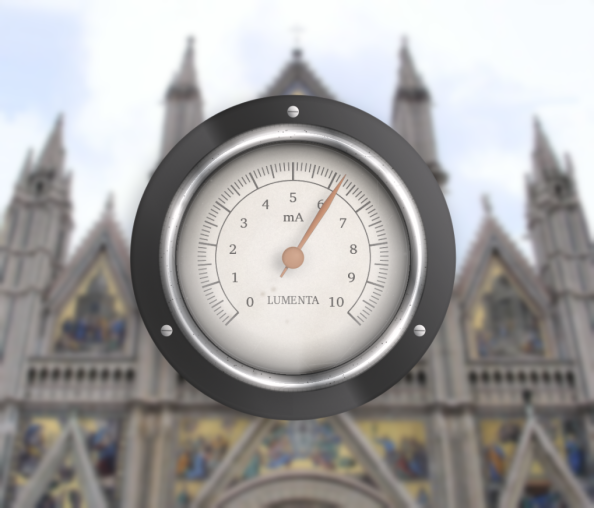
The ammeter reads **6.2** mA
